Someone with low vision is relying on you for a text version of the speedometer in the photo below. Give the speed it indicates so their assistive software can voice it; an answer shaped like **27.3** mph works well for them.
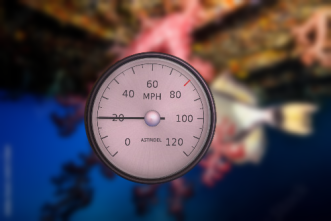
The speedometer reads **20** mph
